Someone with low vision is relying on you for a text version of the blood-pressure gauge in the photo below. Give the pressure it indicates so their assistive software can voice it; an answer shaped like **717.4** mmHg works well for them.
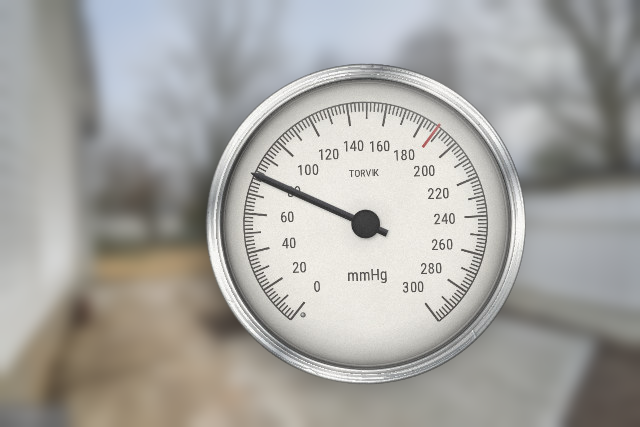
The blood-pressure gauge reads **80** mmHg
